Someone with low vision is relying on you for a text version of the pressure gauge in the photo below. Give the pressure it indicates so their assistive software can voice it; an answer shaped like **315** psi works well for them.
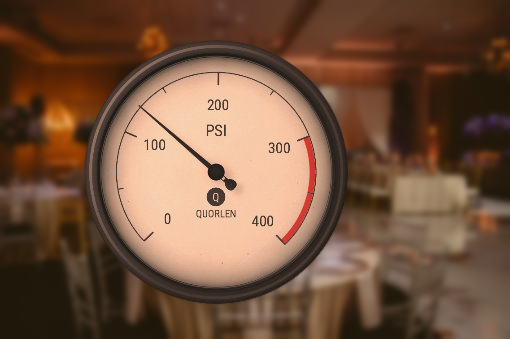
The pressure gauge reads **125** psi
